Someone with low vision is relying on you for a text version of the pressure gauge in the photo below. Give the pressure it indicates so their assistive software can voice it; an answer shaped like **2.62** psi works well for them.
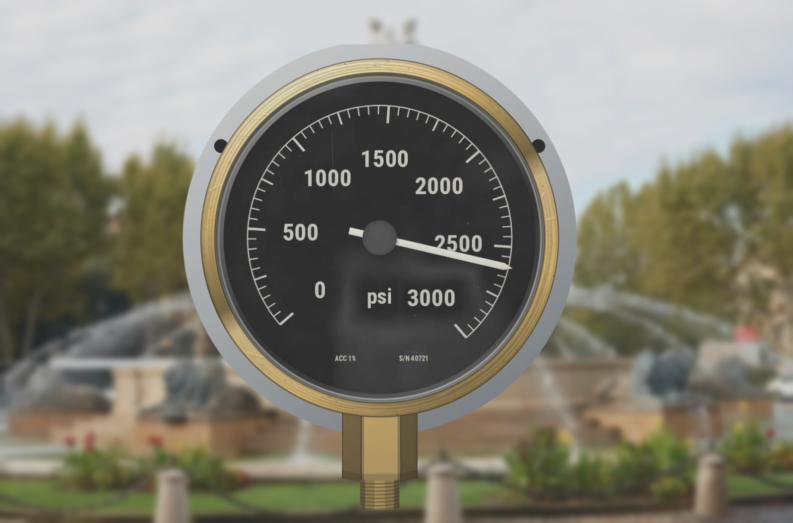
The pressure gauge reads **2600** psi
